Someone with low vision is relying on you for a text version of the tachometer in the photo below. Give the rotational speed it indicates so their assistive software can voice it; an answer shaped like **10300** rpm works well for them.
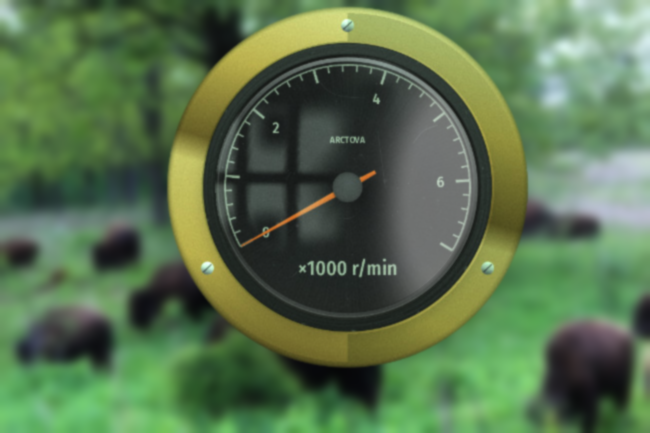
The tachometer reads **0** rpm
